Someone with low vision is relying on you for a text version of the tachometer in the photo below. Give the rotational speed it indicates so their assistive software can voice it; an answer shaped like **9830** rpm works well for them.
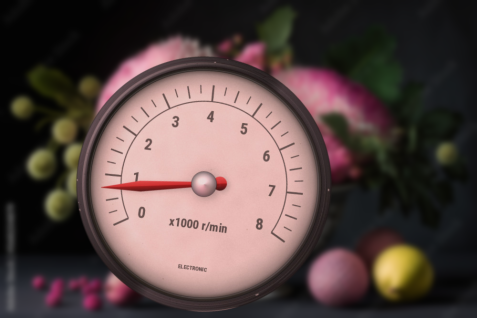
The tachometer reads **750** rpm
